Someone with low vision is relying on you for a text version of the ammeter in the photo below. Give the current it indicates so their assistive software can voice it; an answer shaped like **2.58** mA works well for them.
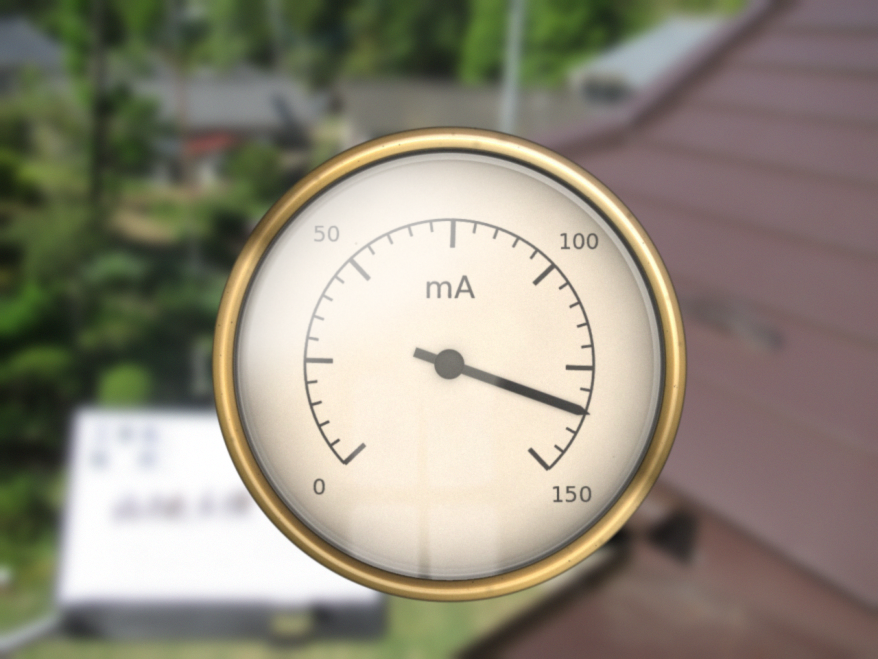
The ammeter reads **135** mA
